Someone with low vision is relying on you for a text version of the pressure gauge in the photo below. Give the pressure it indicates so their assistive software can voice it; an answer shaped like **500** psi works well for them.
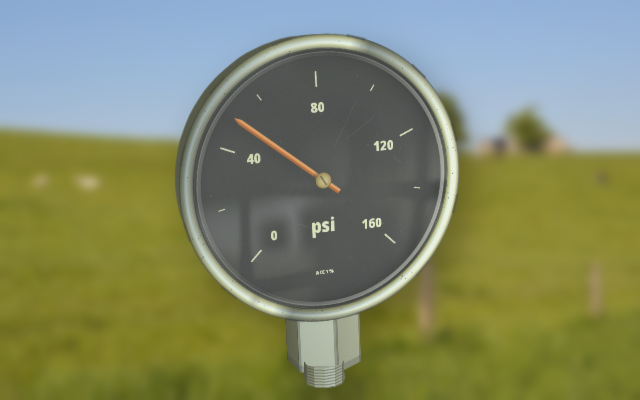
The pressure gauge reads **50** psi
